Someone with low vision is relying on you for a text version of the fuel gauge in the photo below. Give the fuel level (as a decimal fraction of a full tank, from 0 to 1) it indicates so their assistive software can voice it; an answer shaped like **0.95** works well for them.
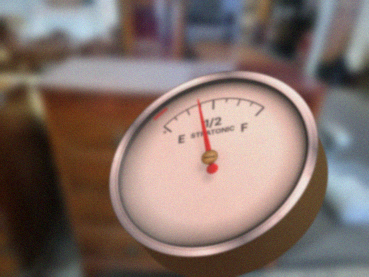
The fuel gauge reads **0.375**
